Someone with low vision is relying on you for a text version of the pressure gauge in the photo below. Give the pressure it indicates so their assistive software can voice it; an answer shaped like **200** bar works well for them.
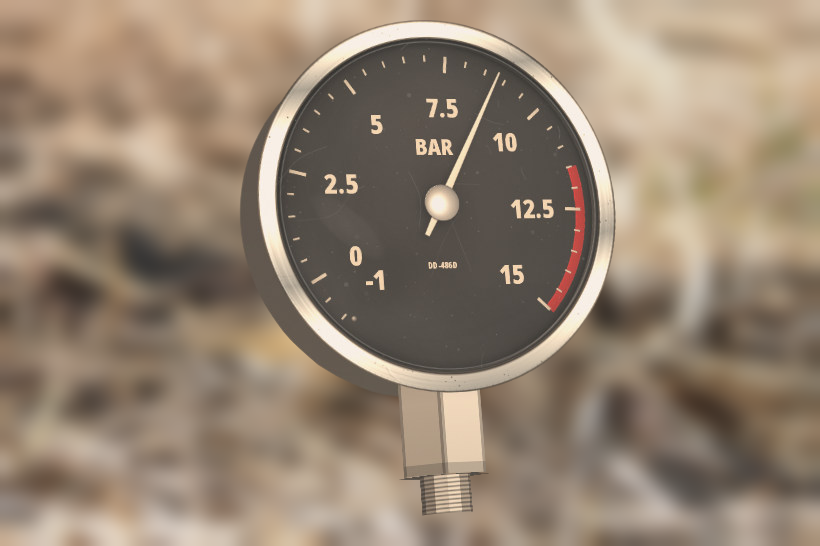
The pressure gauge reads **8.75** bar
